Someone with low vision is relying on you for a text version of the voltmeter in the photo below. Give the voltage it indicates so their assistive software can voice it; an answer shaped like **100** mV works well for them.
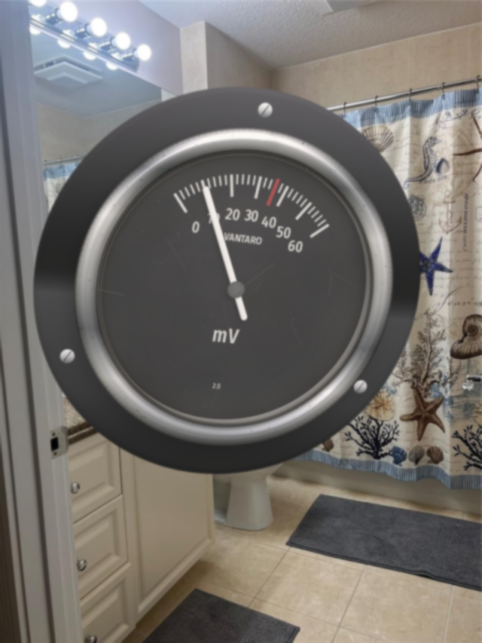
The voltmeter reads **10** mV
